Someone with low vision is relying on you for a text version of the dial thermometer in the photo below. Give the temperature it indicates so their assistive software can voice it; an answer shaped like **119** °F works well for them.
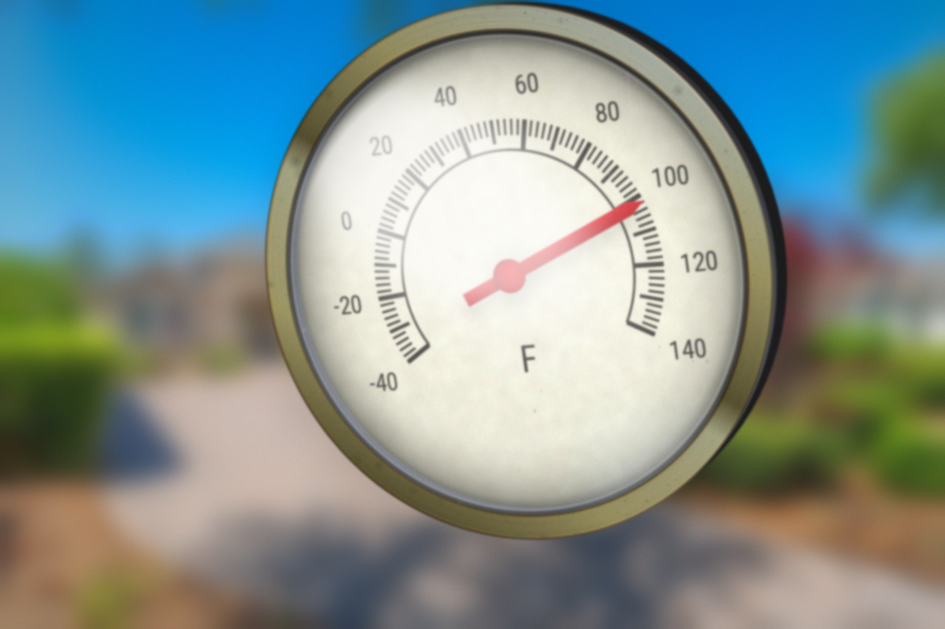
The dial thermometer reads **102** °F
